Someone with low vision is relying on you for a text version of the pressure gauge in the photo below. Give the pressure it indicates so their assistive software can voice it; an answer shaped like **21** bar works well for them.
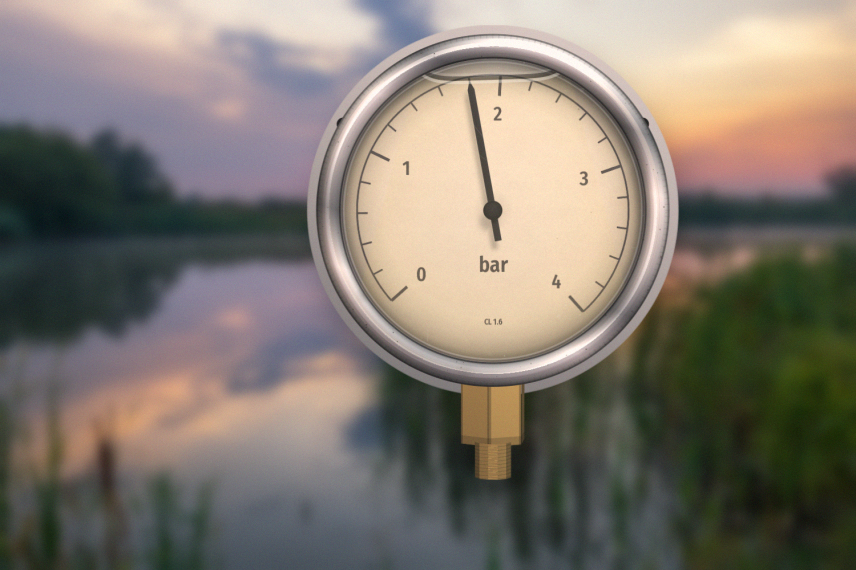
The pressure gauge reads **1.8** bar
